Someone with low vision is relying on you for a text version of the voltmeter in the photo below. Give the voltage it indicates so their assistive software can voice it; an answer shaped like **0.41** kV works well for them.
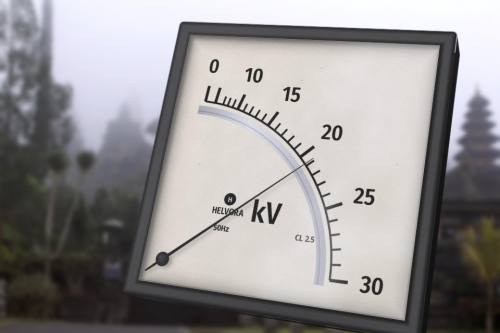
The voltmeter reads **21** kV
